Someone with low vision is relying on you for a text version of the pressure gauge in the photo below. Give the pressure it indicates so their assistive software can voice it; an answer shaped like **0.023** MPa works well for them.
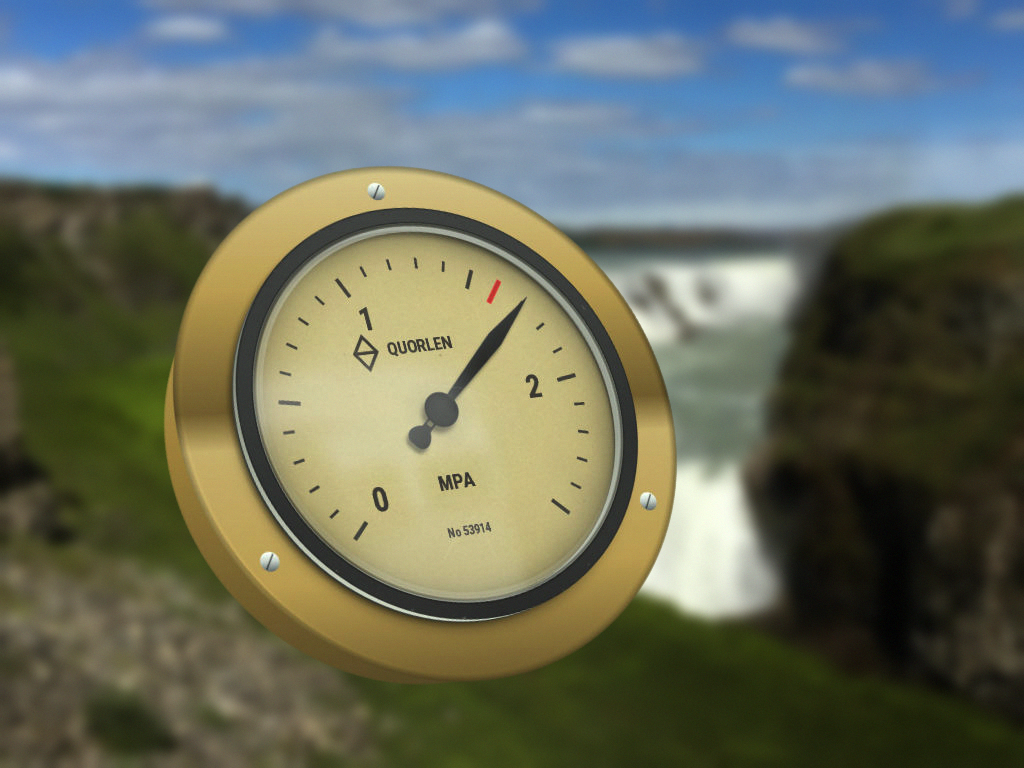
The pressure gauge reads **1.7** MPa
